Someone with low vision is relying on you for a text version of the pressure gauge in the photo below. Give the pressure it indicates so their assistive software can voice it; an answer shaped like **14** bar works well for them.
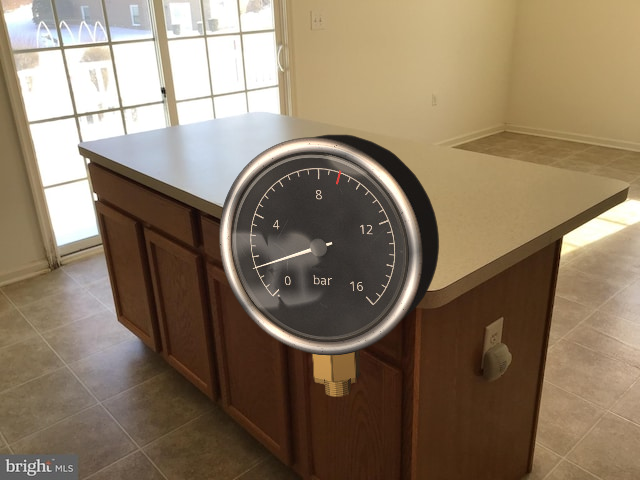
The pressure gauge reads **1.5** bar
